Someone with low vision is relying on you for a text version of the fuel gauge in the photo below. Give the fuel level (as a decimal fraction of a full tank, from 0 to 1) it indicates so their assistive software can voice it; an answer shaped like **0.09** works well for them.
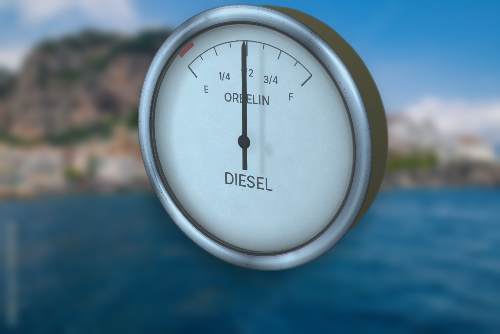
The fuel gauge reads **0.5**
